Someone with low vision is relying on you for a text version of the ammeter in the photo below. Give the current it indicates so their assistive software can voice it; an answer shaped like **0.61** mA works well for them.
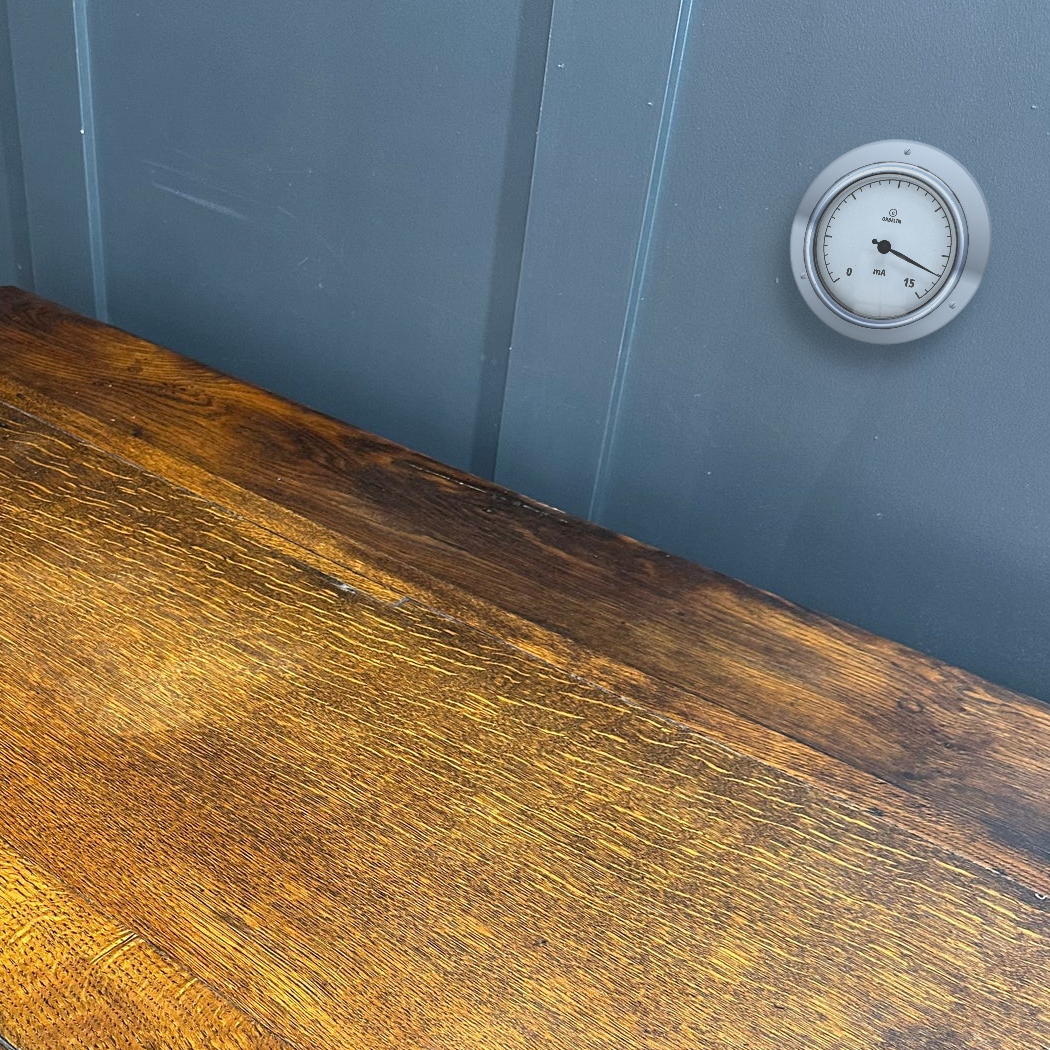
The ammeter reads **13.5** mA
